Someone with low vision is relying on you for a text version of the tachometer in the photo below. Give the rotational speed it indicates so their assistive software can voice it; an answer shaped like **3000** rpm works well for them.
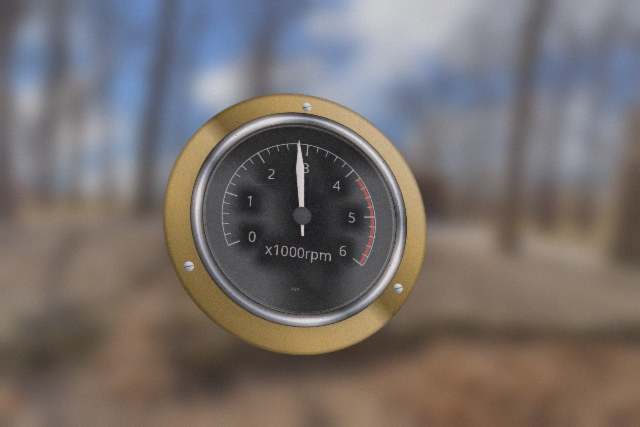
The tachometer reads **2800** rpm
